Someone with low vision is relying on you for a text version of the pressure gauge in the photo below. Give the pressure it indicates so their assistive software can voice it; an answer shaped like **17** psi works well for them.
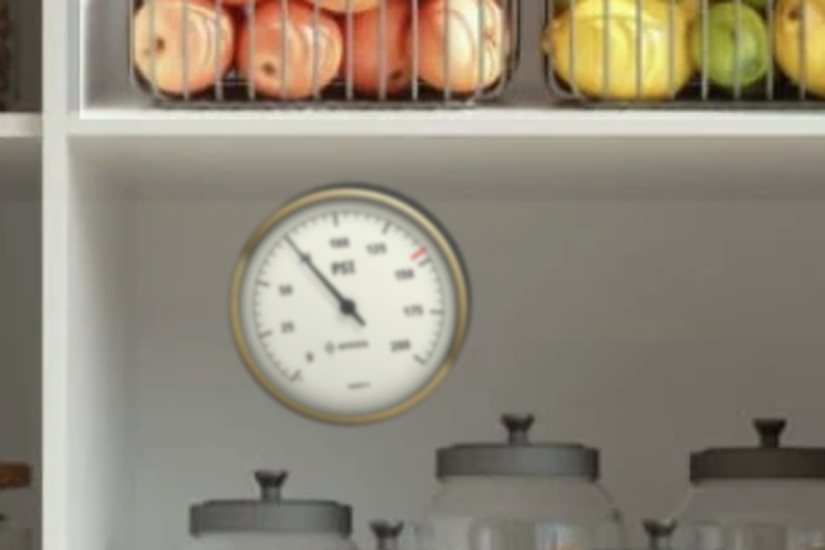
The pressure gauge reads **75** psi
